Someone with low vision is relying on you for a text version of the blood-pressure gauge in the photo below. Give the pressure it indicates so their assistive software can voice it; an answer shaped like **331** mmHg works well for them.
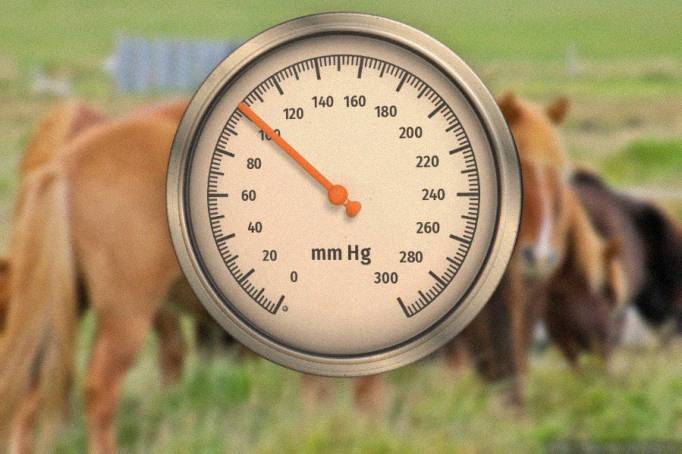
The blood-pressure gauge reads **102** mmHg
